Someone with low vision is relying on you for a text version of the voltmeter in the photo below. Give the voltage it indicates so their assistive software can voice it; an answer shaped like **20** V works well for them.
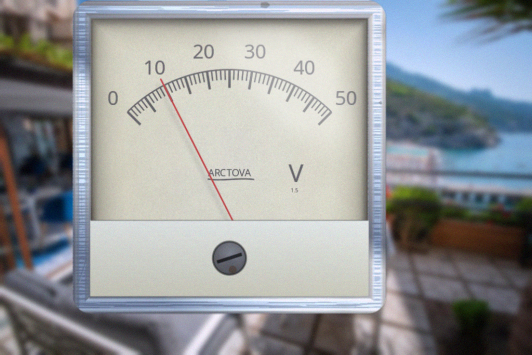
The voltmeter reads **10** V
